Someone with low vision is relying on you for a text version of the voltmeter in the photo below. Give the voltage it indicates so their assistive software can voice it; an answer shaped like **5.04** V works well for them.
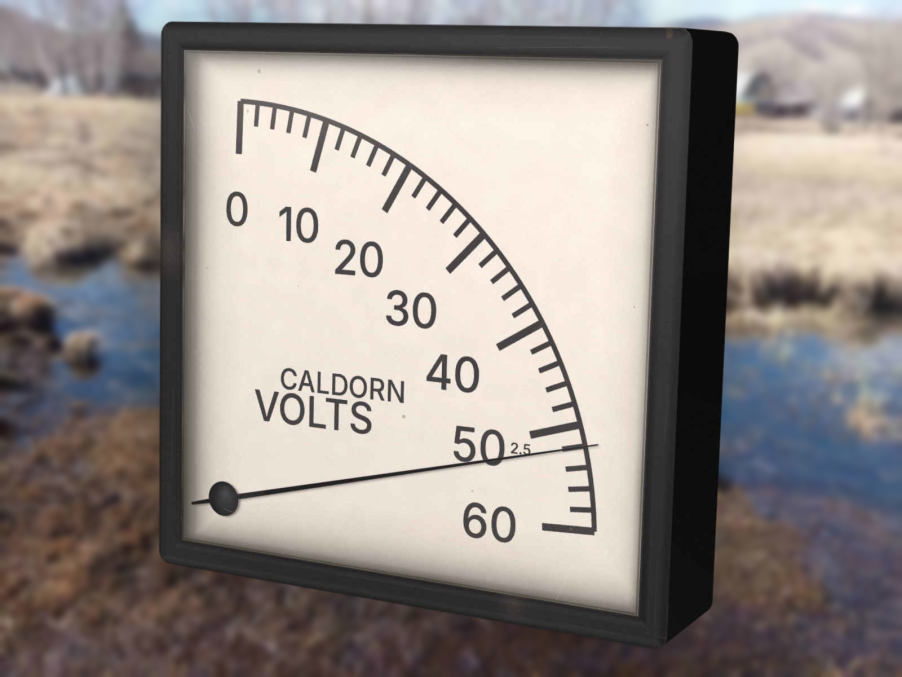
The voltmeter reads **52** V
